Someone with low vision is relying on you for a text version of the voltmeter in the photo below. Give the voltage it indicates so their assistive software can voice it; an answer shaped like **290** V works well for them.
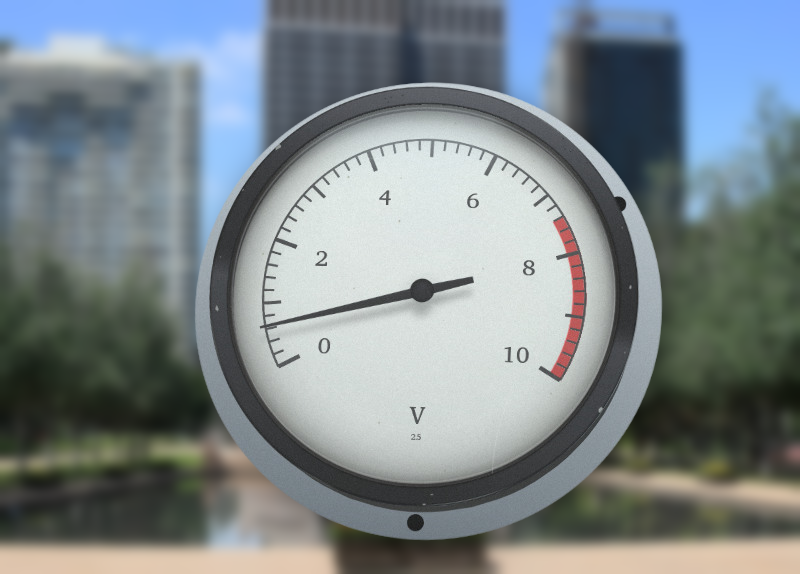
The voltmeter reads **0.6** V
